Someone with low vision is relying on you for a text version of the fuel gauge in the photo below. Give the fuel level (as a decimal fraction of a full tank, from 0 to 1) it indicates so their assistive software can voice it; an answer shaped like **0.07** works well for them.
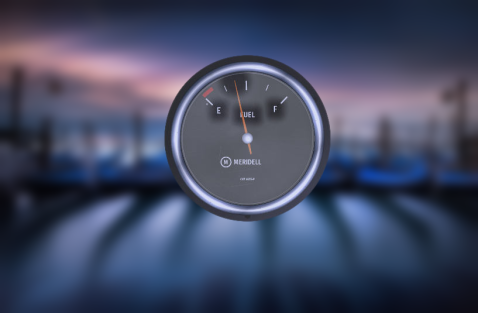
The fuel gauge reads **0.375**
